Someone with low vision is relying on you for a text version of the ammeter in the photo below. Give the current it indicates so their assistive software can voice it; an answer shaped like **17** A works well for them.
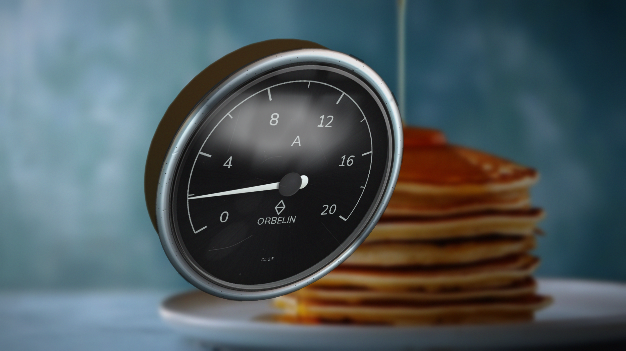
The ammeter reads **2** A
